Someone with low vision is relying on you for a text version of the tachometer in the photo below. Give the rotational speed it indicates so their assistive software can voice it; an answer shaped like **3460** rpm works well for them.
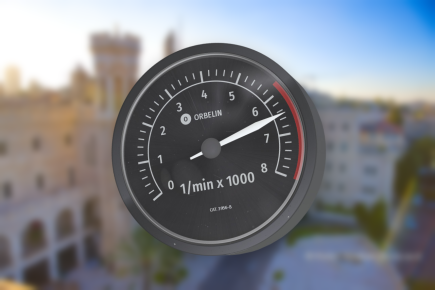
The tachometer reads **6500** rpm
